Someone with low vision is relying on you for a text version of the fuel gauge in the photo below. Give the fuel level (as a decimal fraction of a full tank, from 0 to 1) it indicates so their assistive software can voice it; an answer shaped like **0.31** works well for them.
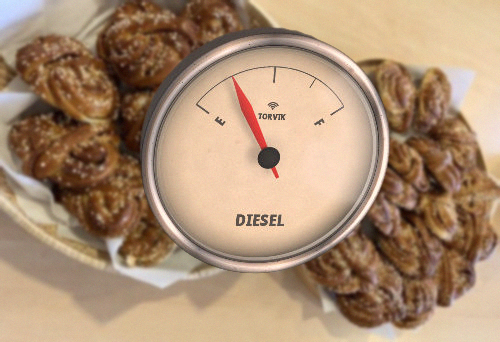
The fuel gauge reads **0.25**
